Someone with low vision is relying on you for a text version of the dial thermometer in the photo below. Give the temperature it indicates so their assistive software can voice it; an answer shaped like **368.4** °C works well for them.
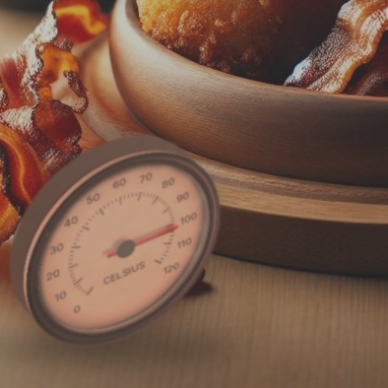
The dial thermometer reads **100** °C
